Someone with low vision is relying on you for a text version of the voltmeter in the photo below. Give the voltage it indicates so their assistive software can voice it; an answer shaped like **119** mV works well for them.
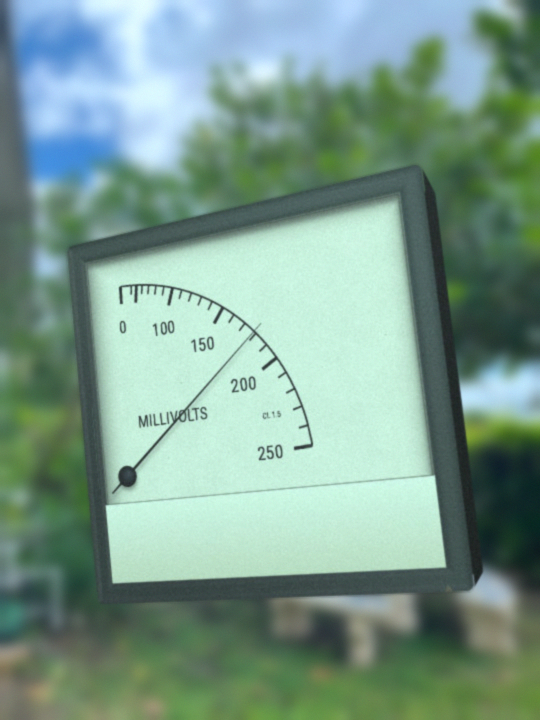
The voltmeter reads **180** mV
